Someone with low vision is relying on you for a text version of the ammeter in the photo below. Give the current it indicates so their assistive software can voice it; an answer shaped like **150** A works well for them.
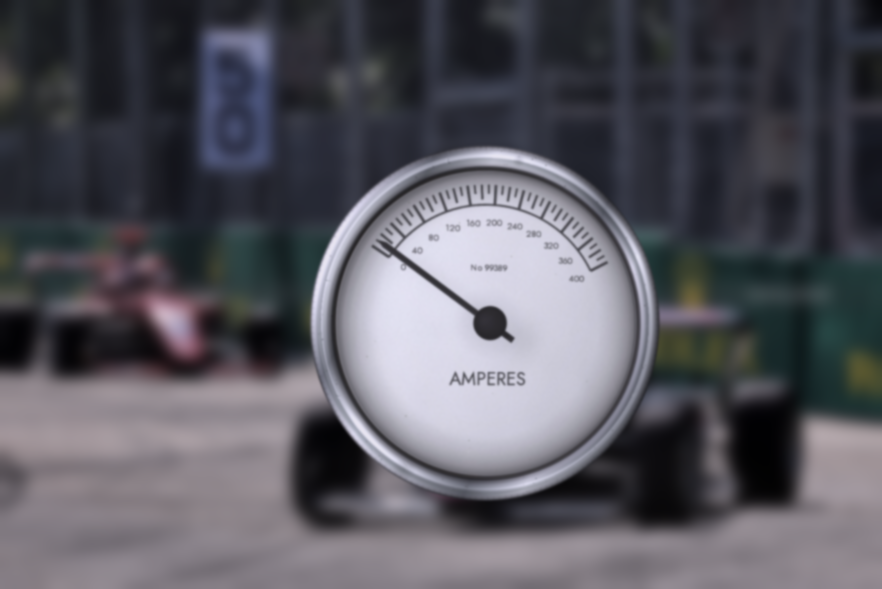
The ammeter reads **10** A
